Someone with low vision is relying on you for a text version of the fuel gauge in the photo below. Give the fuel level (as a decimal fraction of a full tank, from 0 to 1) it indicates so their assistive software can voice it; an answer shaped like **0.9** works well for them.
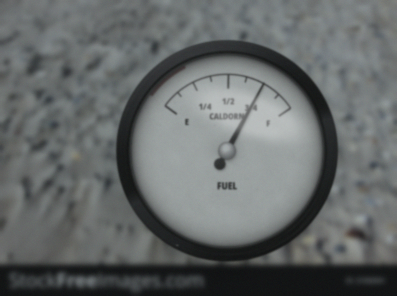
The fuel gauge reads **0.75**
